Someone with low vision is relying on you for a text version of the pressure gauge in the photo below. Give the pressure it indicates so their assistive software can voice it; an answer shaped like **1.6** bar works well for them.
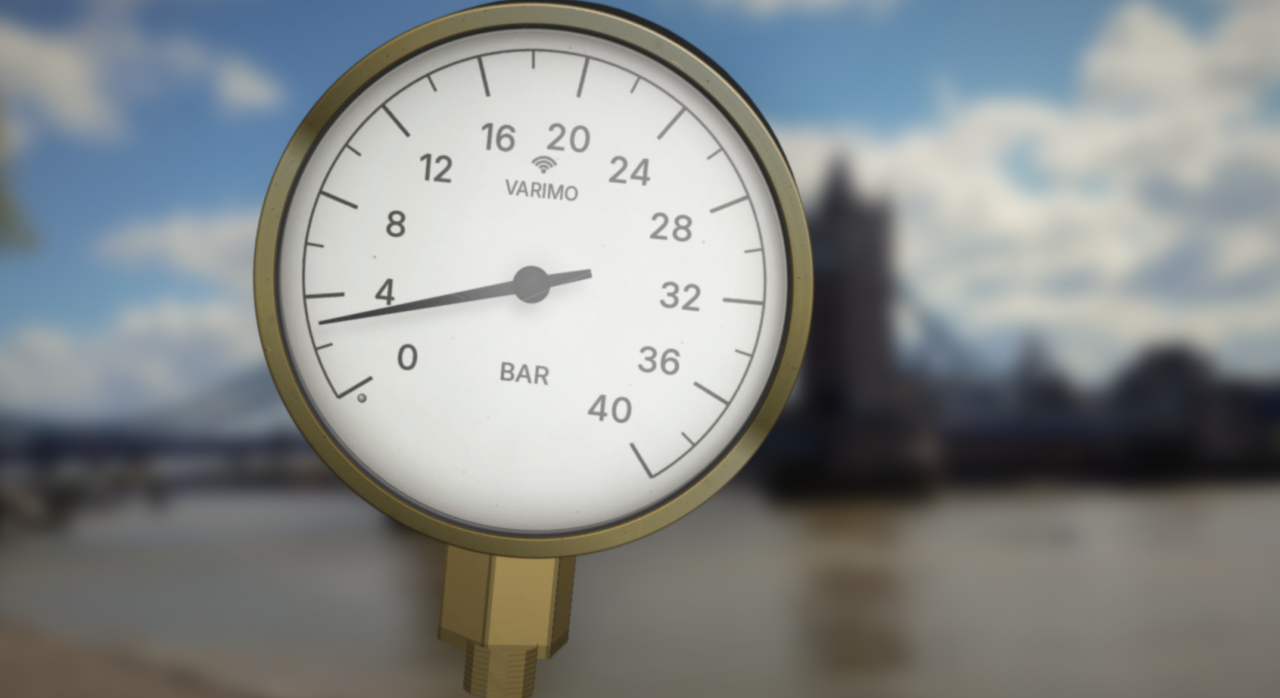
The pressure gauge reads **3** bar
